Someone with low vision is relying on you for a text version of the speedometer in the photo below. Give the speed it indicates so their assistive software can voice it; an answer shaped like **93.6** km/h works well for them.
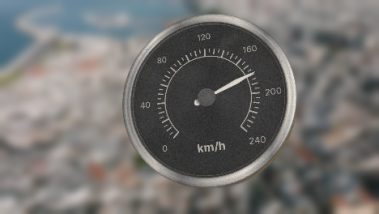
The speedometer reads **180** km/h
